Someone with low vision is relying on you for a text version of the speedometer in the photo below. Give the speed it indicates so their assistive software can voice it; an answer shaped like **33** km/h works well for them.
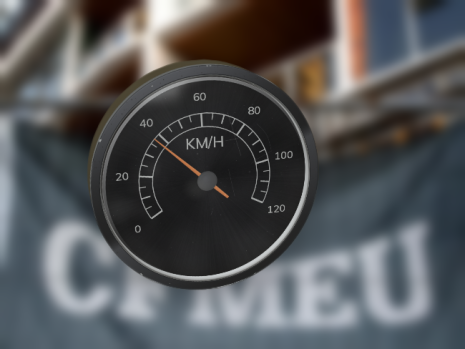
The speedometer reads **37.5** km/h
